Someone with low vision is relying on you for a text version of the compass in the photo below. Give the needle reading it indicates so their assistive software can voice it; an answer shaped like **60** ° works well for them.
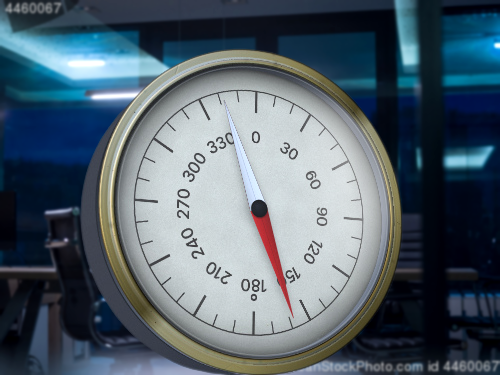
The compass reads **160** °
